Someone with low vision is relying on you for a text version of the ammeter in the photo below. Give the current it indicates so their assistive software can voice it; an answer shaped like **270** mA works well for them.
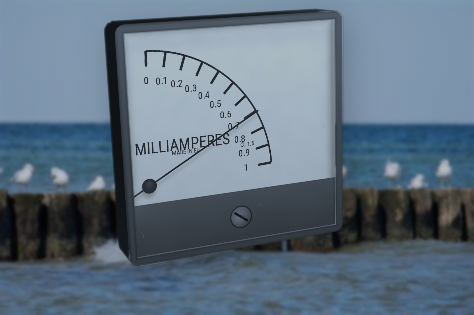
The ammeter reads **0.7** mA
